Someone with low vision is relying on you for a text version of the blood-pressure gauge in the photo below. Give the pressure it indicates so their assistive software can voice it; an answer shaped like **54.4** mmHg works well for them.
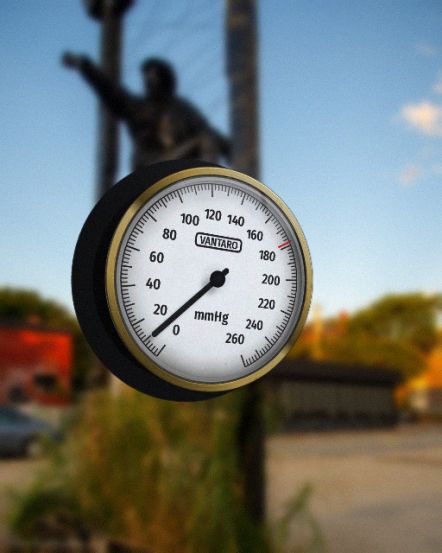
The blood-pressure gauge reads **10** mmHg
